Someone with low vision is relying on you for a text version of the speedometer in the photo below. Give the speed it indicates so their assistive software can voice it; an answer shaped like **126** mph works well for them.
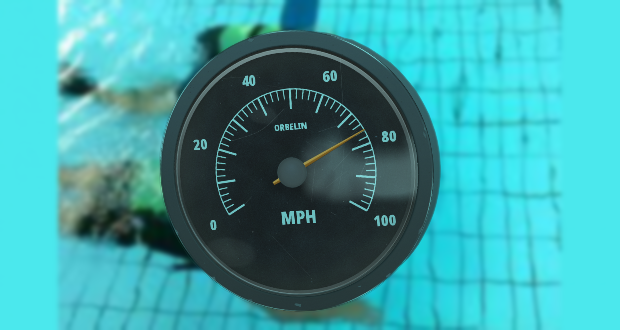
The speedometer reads **76** mph
